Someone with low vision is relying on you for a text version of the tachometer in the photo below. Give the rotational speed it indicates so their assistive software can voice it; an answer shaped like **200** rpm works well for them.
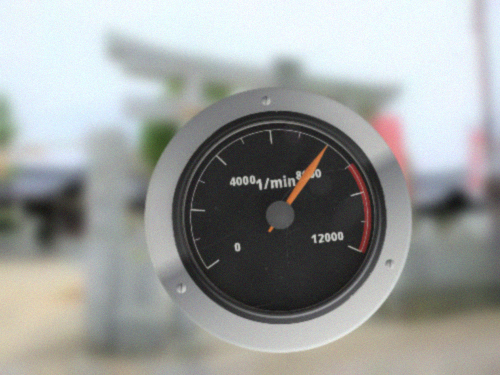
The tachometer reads **8000** rpm
